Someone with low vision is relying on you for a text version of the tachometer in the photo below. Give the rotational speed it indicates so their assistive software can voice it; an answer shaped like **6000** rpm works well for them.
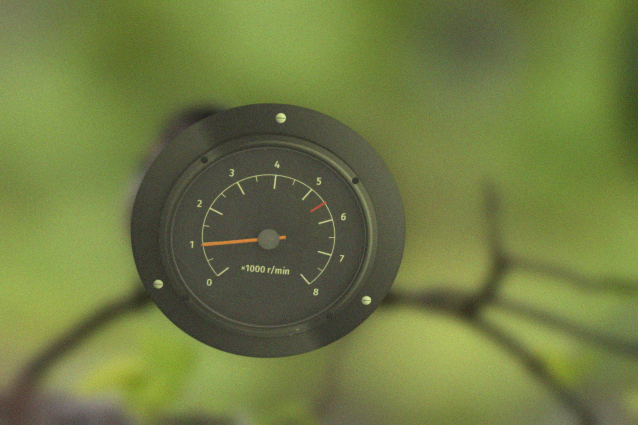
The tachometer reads **1000** rpm
